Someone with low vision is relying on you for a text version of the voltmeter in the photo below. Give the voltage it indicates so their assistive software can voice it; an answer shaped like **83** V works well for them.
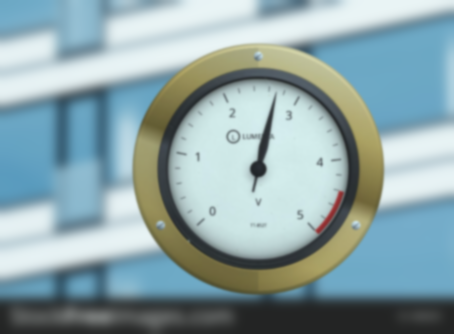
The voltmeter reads **2.7** V
